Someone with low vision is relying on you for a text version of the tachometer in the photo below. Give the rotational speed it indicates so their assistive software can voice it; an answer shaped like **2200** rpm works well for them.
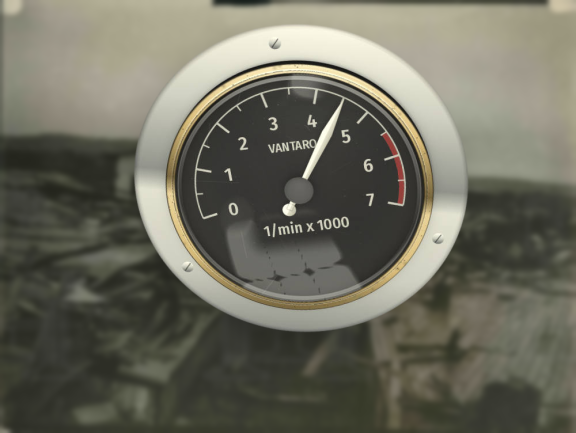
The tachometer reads **4500** rpm
